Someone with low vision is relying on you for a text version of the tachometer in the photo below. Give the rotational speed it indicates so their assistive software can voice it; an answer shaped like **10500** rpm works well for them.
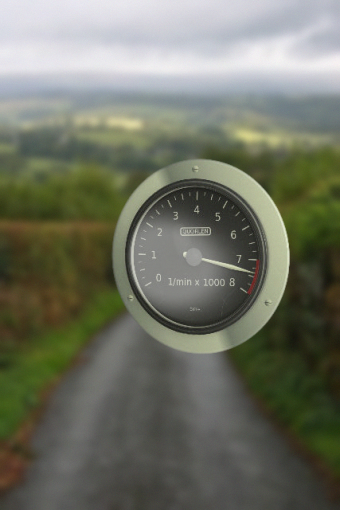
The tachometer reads **7375** rpm
